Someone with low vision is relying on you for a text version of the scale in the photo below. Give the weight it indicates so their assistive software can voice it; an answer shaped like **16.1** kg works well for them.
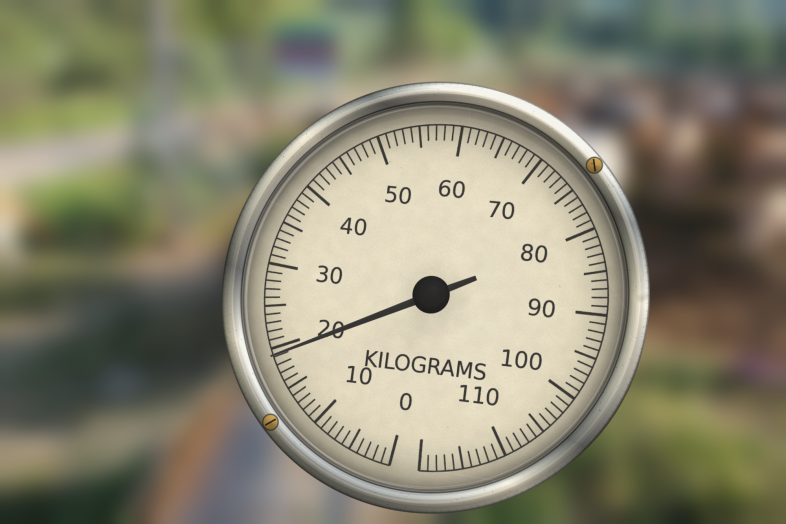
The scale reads **19** kg
